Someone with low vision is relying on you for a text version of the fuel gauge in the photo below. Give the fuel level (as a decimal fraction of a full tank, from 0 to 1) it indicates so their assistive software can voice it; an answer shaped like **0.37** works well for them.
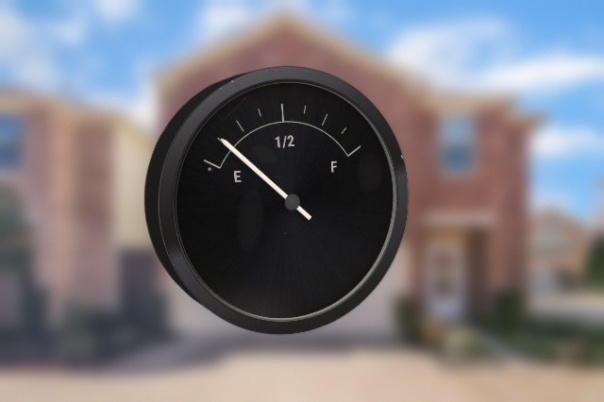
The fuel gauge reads **0.125**
